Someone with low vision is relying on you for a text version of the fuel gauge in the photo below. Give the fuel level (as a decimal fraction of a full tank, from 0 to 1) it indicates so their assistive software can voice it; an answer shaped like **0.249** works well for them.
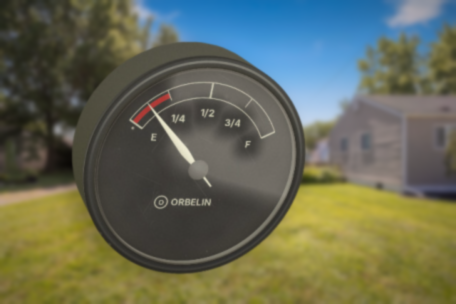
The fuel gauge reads **0.125**
